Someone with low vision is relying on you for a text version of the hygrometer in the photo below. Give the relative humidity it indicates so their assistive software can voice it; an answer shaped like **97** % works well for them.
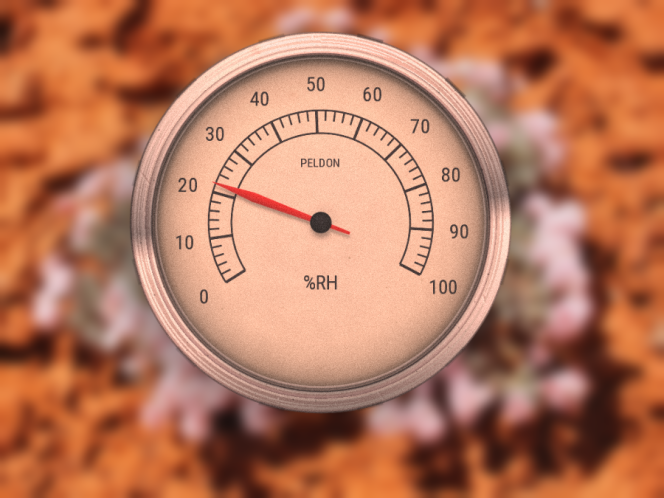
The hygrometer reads **22** %
